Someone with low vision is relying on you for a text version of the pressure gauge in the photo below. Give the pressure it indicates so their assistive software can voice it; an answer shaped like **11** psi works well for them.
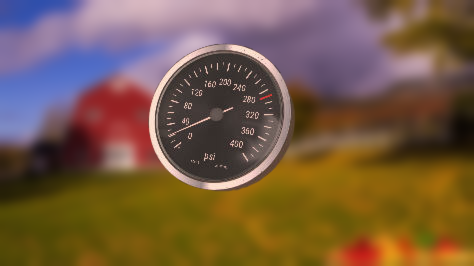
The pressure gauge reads **20** psi
